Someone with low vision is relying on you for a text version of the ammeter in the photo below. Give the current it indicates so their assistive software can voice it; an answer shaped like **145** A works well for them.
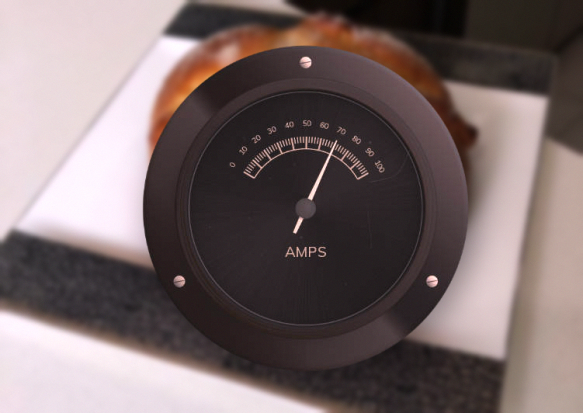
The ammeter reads **70** A
